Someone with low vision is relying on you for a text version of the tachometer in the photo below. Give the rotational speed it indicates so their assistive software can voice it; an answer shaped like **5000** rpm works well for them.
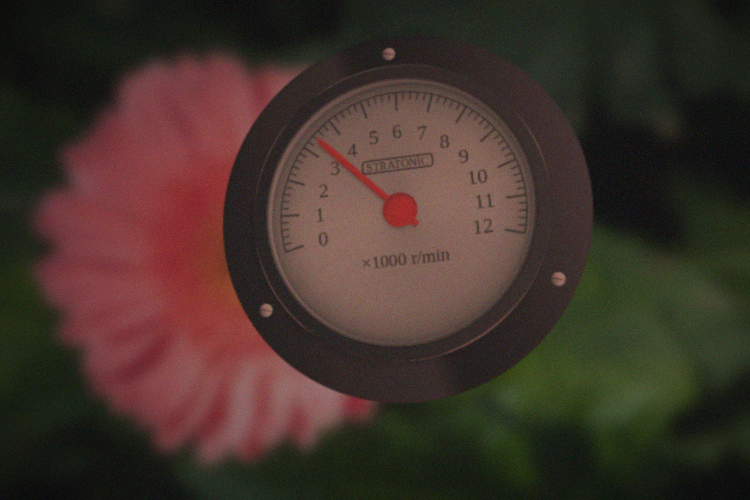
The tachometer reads **3400** rpm
